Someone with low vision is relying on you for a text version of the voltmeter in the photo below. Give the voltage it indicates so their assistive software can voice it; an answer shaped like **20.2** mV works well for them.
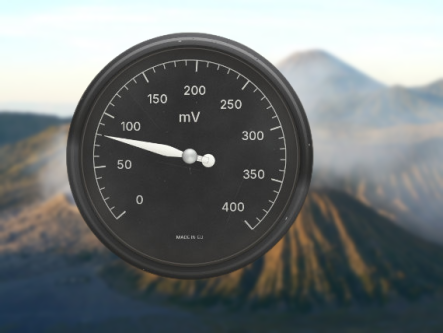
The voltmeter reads **80** mV
